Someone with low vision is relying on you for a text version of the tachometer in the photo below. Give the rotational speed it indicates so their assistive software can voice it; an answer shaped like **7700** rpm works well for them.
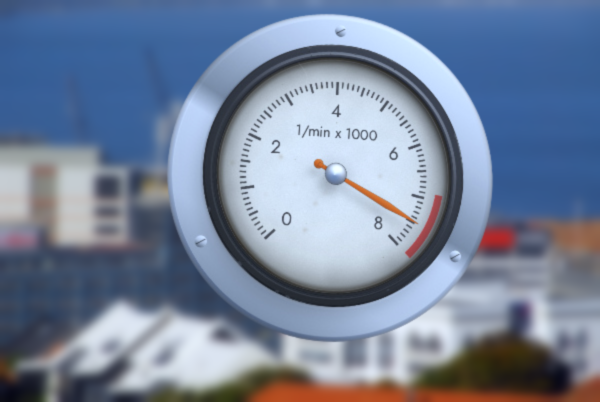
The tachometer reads **7500** rpm
